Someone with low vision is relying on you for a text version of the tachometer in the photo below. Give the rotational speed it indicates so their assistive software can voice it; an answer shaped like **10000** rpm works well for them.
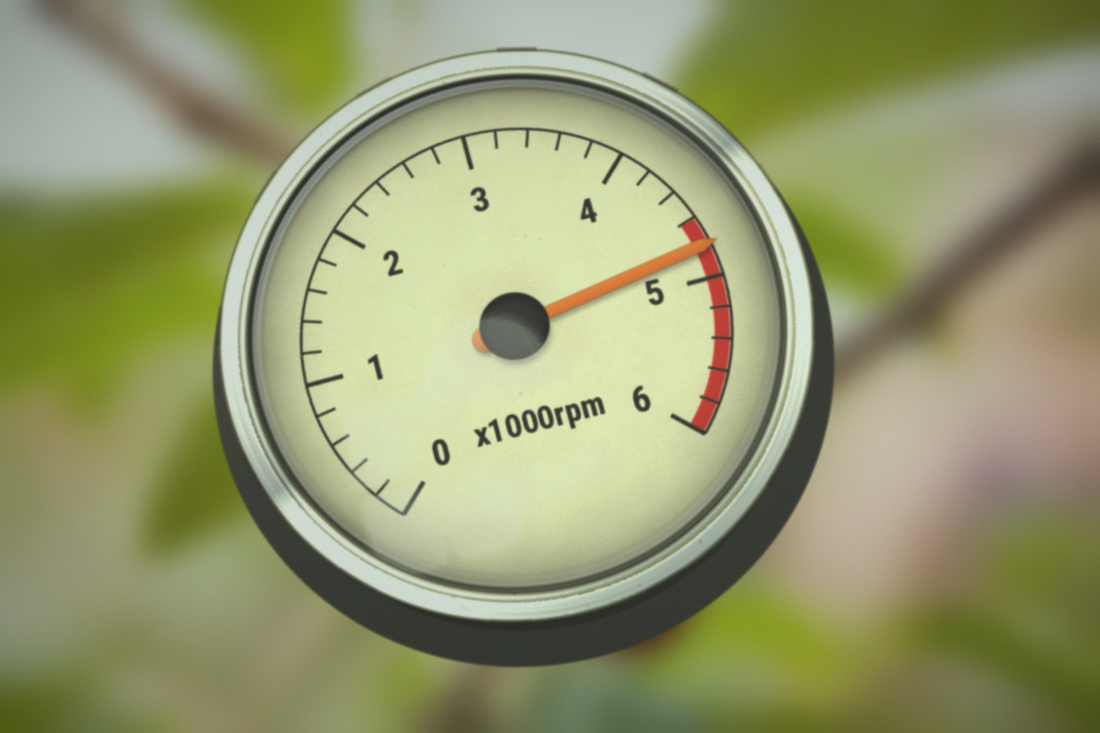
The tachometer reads **4800** rpm
